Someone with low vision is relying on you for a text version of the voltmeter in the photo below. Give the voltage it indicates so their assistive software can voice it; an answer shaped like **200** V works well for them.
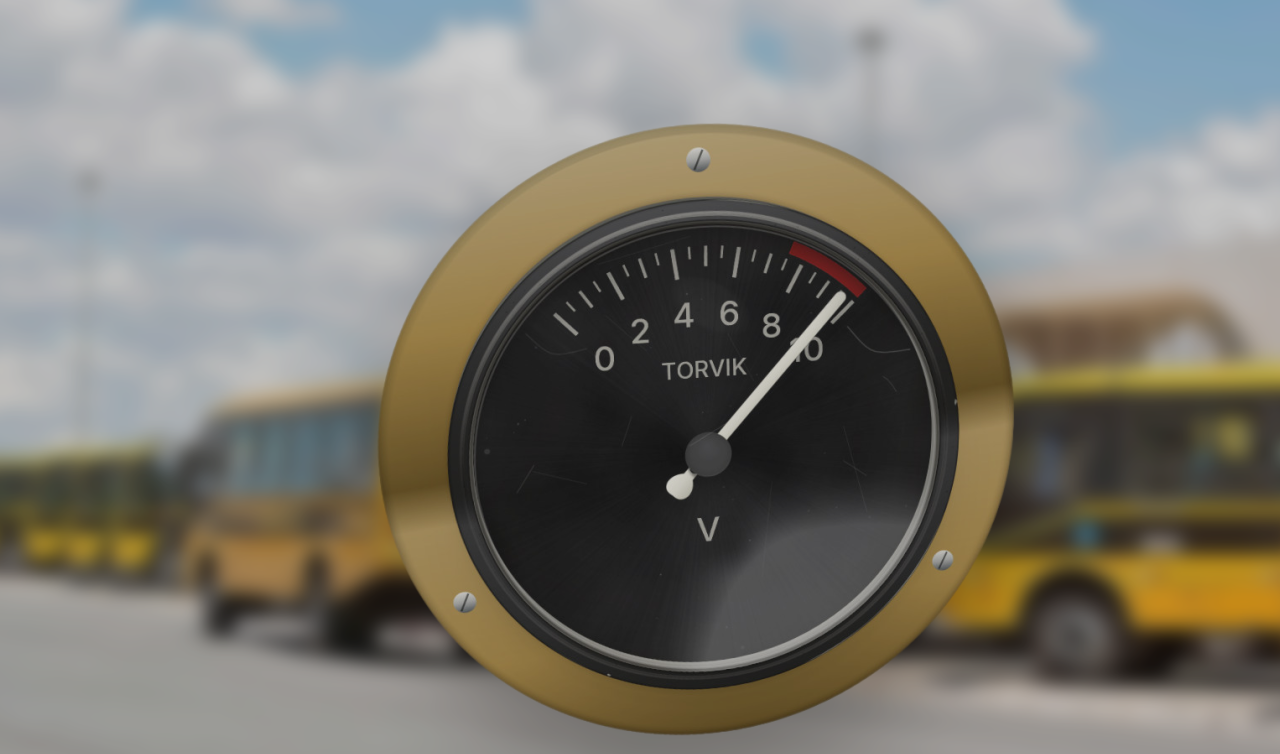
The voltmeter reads **9.5** V
